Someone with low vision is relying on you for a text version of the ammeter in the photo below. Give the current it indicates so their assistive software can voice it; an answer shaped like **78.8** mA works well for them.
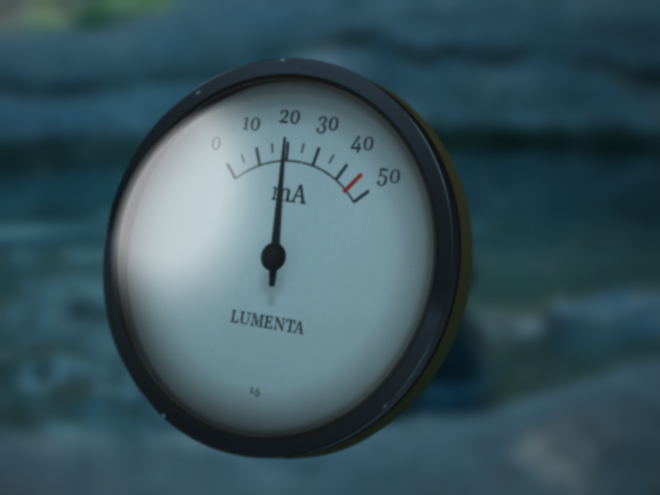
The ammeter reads **20** mA
